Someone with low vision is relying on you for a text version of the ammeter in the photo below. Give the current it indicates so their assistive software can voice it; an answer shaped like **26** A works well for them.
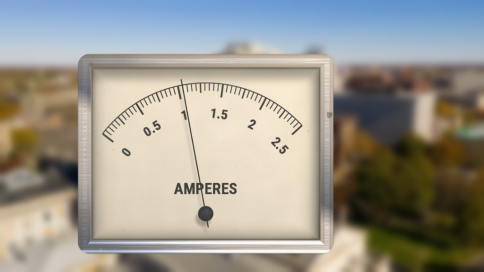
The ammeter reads **1.05** A
